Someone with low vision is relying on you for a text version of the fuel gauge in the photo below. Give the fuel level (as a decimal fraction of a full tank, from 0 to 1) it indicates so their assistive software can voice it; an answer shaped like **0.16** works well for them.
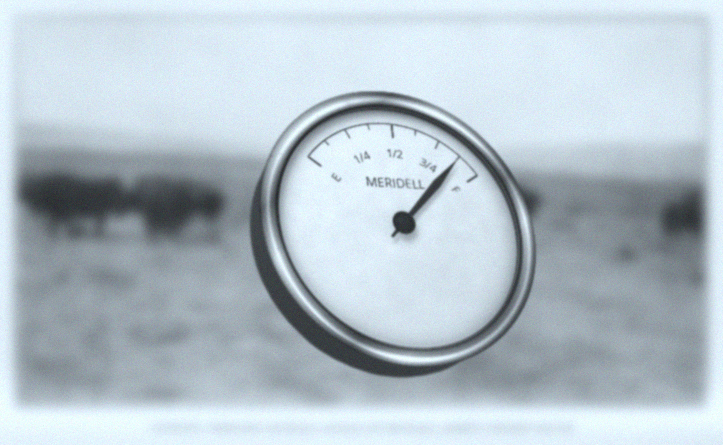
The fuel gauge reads **0.875**
